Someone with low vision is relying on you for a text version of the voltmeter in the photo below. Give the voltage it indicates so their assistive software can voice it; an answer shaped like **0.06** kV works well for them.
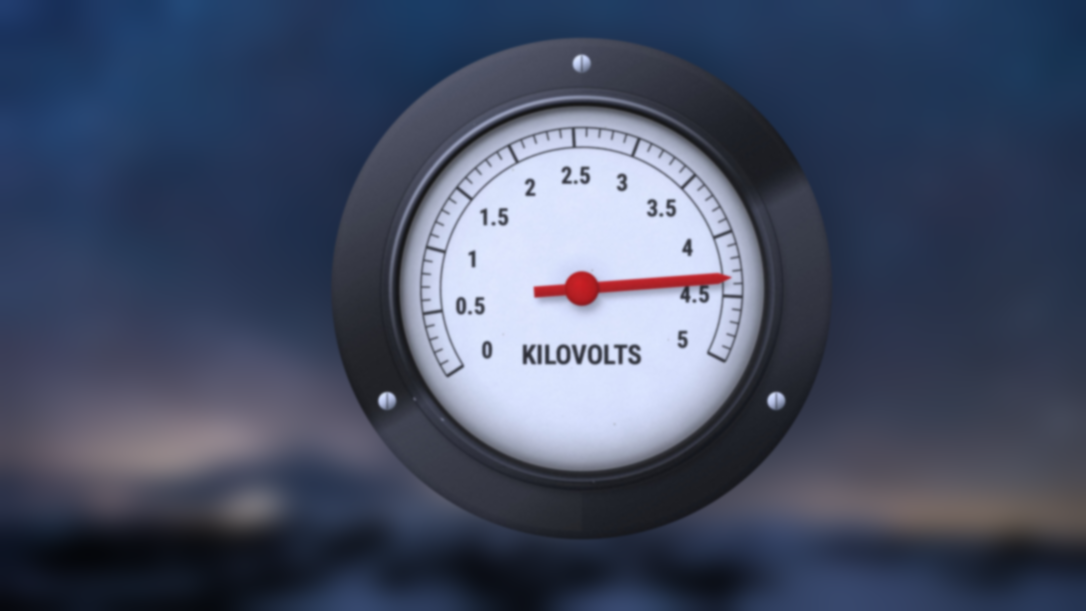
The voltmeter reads **4.35** kV
